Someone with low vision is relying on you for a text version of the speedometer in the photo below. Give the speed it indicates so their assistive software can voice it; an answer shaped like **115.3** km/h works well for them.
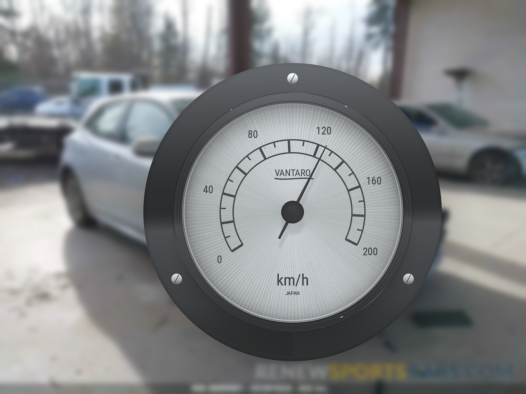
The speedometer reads **125** km/h
